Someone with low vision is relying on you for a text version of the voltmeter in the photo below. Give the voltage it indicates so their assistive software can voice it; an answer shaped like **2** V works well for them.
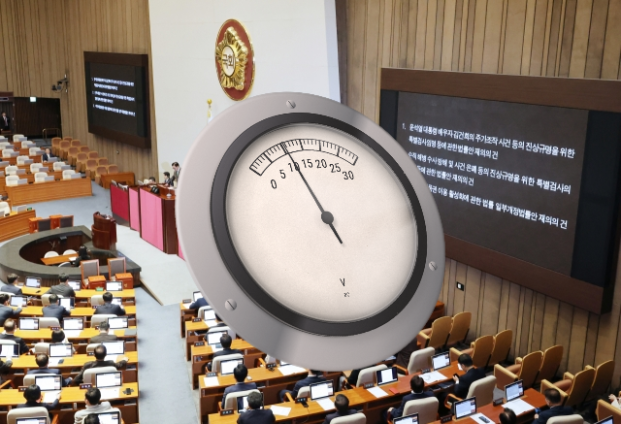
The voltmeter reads **10** V
